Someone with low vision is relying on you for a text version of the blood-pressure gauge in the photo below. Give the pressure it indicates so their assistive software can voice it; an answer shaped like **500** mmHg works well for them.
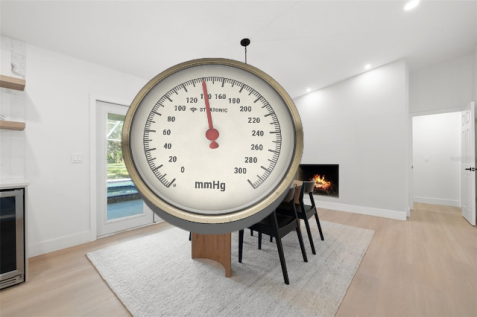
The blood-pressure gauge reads **140** mmHg
